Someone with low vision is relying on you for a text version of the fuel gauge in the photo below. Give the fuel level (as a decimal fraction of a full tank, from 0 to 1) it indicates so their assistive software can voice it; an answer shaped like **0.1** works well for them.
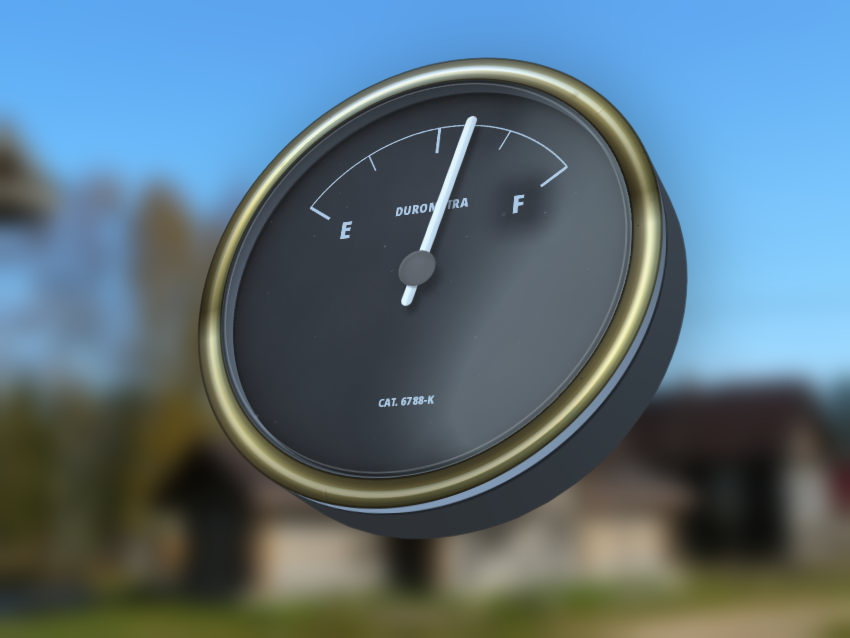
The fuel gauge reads **0.625**
